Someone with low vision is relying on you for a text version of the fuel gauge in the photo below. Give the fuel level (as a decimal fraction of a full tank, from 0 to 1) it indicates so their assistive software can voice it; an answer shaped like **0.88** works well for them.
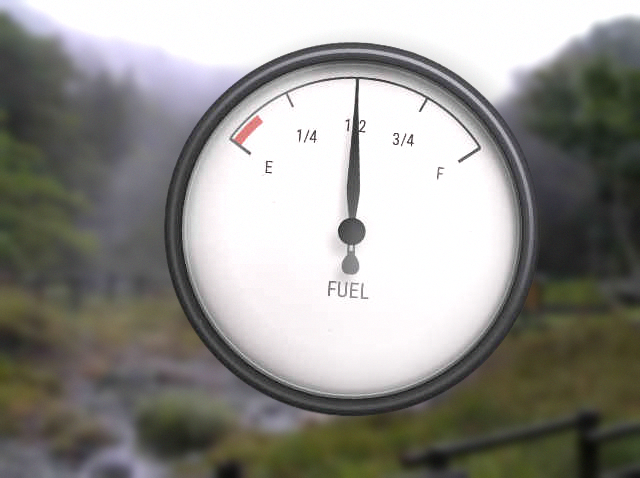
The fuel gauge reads **0.5**
